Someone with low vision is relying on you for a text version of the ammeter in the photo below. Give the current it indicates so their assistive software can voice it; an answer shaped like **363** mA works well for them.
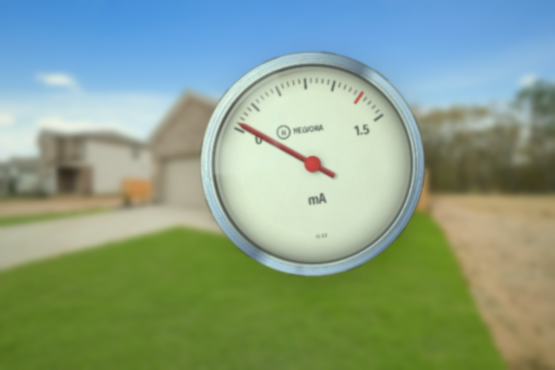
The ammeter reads **0.05** mA
